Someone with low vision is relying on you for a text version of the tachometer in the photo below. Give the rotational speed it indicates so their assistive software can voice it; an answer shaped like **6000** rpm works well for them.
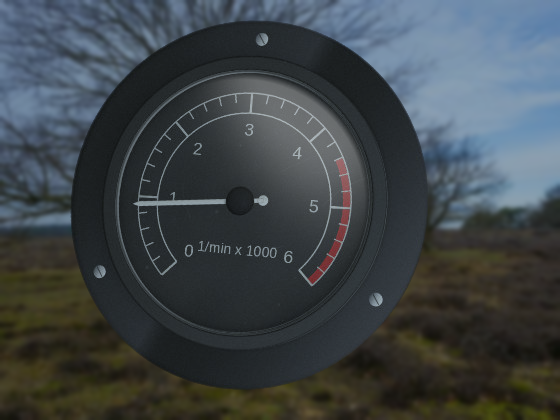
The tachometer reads **900** rpm
